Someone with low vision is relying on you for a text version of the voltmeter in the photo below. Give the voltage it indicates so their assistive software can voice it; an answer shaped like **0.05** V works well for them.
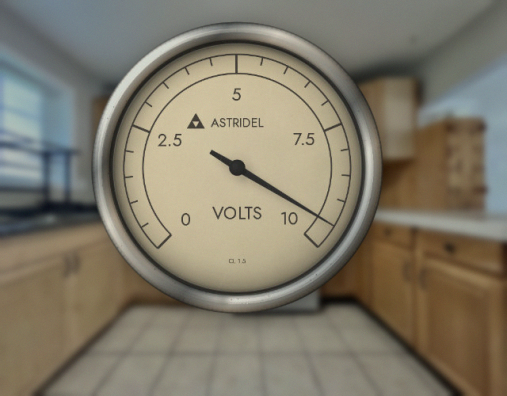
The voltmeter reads **9.5** V
